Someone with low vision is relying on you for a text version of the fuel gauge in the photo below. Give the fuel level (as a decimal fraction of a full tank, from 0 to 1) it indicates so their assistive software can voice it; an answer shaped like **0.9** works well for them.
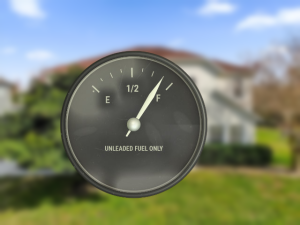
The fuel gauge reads **0.875**
